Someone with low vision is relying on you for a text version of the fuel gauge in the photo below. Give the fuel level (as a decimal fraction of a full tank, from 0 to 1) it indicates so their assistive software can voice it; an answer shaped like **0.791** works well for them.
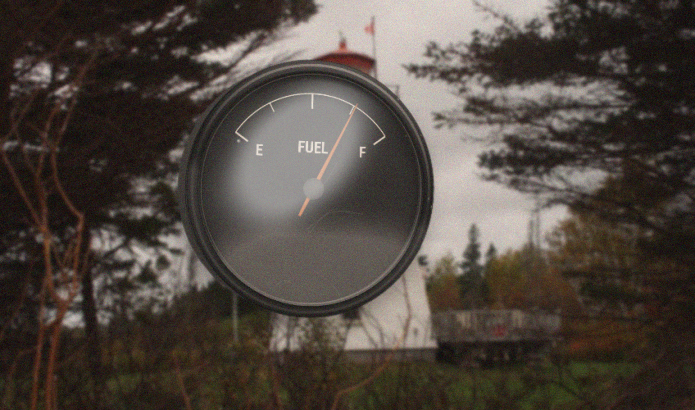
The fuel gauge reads **0.75**
